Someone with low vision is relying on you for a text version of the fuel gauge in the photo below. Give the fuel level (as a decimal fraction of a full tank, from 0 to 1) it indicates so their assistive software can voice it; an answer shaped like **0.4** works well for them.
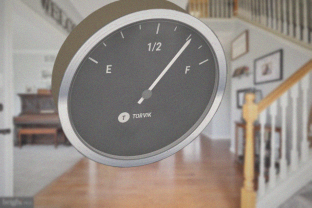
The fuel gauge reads **0.75**
